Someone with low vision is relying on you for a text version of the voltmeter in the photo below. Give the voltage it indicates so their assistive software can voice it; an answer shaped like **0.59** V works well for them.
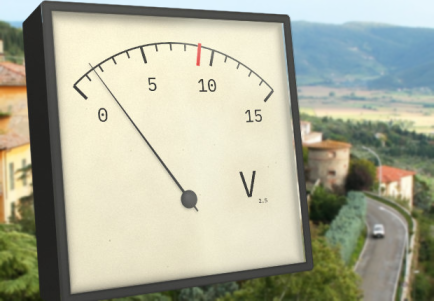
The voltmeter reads **1.5** V
